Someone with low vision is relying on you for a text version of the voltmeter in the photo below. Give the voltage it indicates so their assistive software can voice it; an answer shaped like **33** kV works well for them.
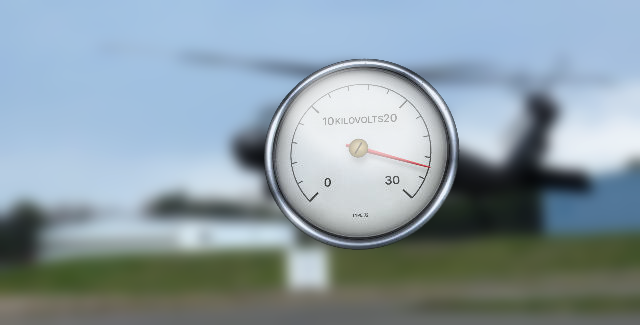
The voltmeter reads **27** kV
